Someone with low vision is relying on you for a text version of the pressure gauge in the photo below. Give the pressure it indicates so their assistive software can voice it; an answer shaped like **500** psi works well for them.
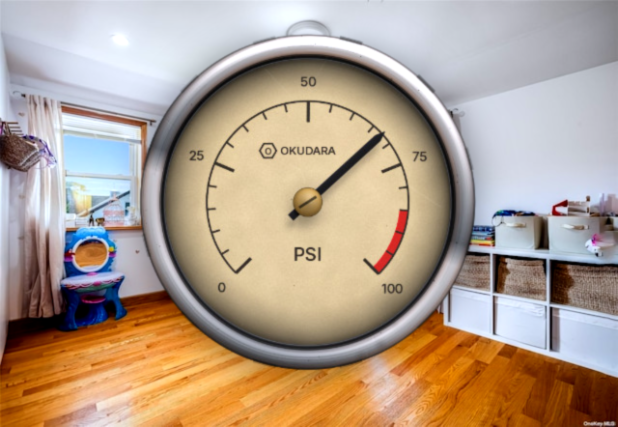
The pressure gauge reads **67.5** psi
